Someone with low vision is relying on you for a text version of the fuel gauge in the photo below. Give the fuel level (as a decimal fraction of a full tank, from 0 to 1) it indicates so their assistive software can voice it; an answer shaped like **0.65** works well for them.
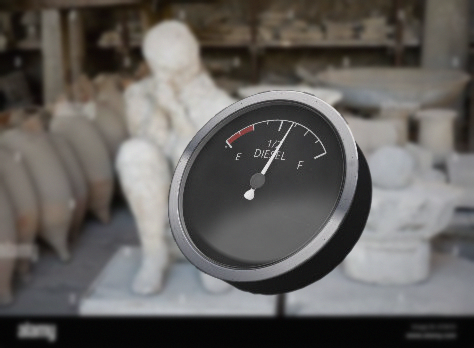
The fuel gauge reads **0.625**
